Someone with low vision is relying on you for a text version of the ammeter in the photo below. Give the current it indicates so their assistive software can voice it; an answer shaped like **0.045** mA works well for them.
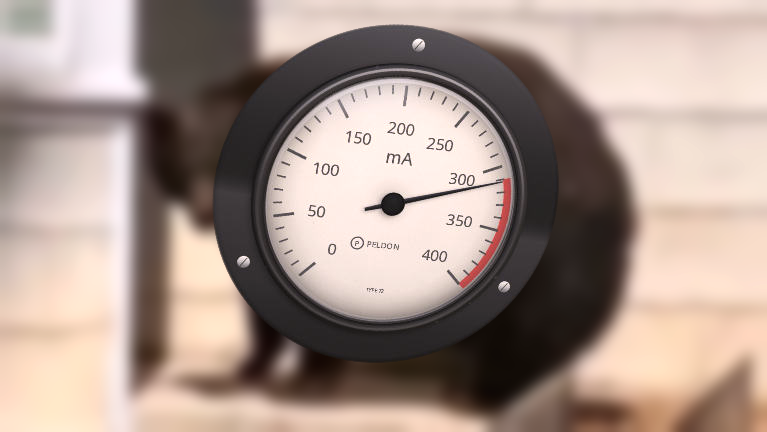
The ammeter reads **310** mA
